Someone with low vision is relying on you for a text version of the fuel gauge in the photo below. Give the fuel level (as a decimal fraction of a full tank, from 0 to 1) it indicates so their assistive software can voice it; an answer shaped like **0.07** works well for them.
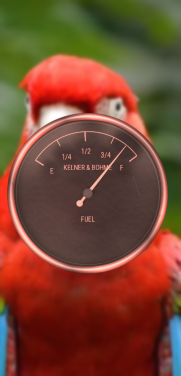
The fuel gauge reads **0.875**
